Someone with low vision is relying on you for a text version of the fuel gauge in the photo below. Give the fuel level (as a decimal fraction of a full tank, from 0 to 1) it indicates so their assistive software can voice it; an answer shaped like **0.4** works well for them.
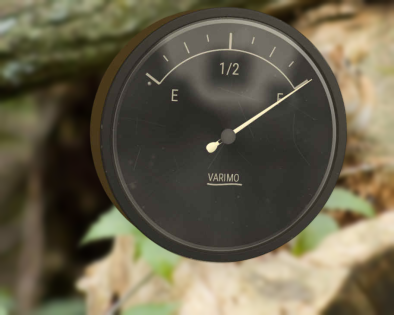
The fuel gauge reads **1**
